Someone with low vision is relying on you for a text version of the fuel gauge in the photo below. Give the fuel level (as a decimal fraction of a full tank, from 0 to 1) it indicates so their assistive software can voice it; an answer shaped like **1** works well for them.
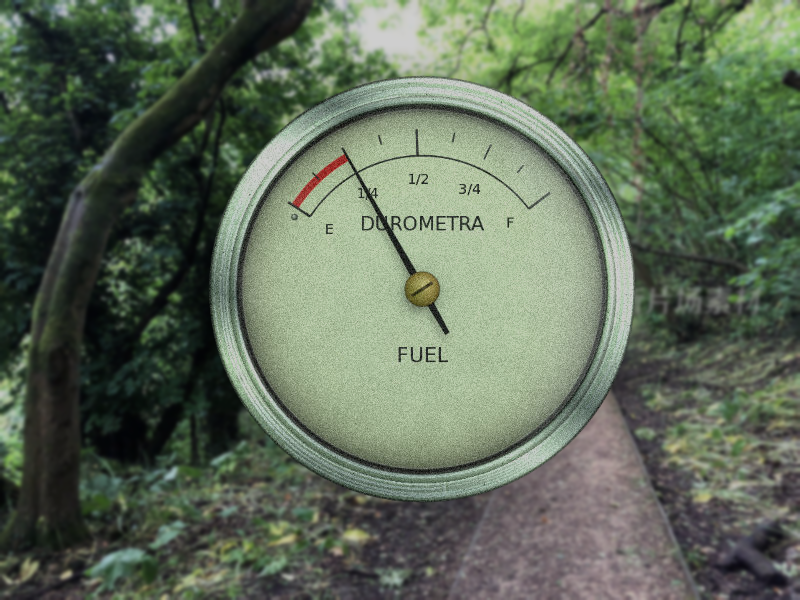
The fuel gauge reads **0.25**
